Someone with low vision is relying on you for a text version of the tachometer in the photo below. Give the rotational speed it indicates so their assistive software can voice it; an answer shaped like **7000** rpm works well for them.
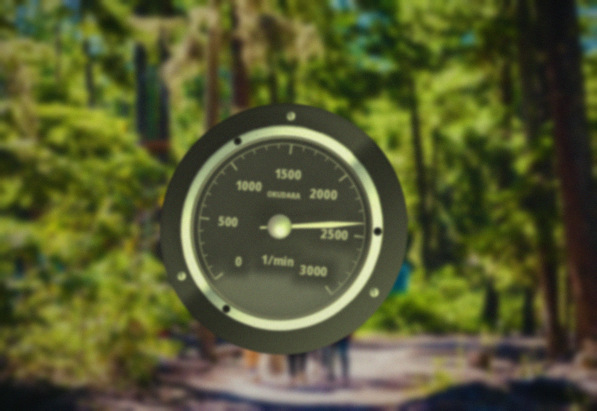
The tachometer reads **2400** rpm
